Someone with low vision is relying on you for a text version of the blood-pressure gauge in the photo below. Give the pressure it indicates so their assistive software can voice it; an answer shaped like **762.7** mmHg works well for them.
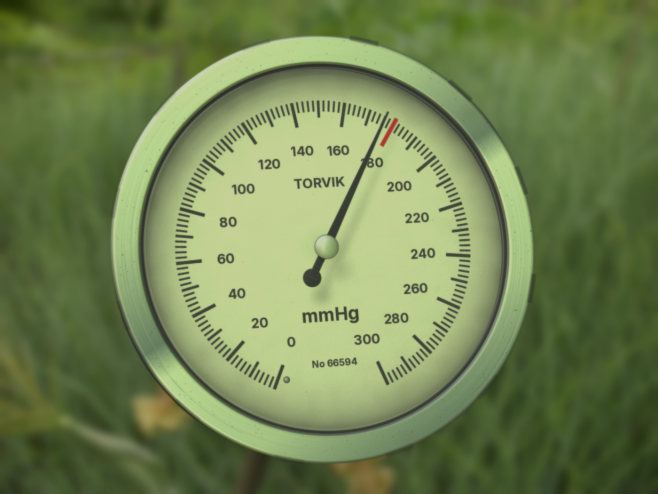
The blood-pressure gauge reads **176** mmHg
